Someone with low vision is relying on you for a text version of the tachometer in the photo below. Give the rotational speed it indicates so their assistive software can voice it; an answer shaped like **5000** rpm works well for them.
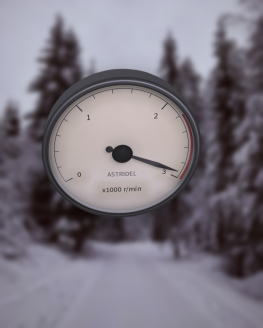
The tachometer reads **2900** rpm
